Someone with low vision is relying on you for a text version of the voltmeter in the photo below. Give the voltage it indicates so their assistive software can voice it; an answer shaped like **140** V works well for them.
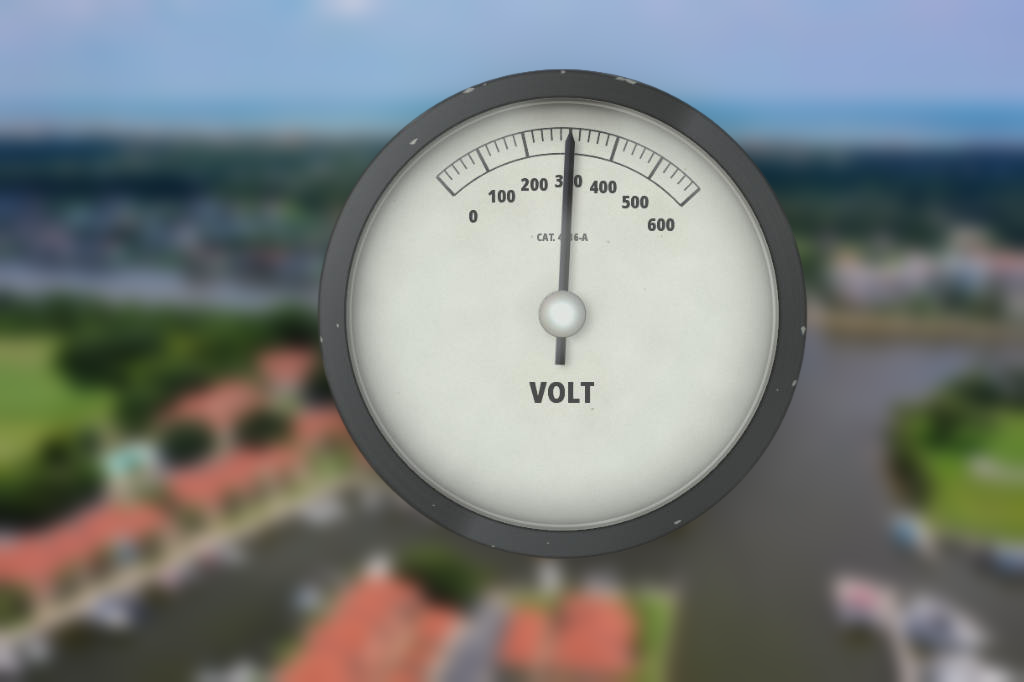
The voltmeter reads **300** V
